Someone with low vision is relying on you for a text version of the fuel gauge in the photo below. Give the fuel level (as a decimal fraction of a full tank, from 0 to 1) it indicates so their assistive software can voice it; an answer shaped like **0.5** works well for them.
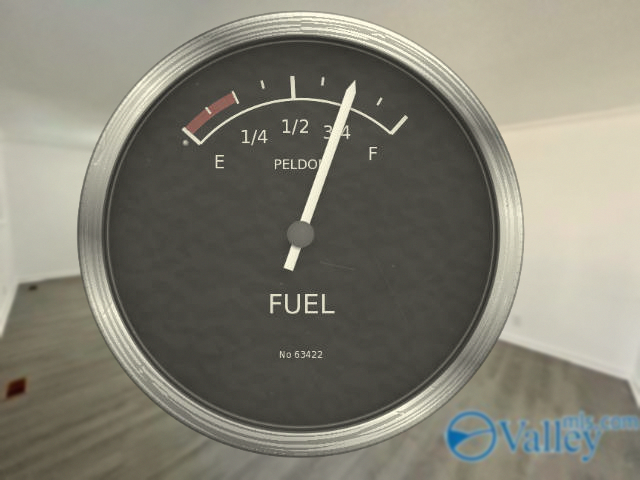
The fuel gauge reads **0.75**
